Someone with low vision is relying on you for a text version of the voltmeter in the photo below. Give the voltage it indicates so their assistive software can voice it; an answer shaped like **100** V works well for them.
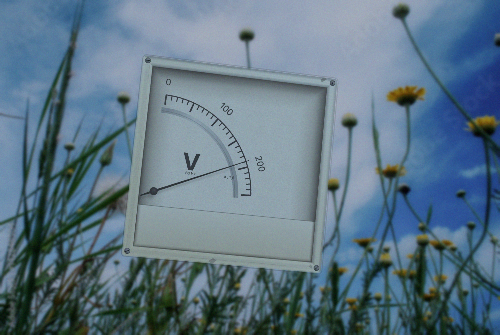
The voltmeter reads **190** V
